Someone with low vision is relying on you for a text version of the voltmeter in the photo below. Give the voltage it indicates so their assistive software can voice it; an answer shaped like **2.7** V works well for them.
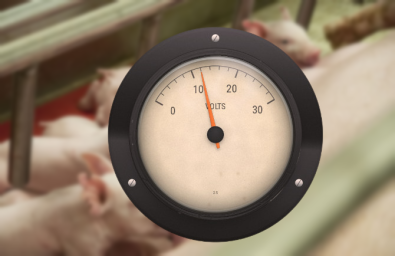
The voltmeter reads **12** V
